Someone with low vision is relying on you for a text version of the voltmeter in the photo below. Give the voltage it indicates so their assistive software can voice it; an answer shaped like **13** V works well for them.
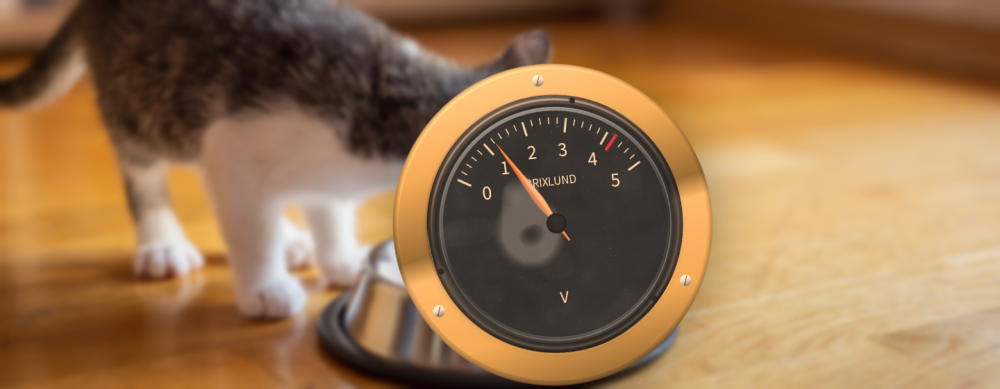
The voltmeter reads **1.2** V
